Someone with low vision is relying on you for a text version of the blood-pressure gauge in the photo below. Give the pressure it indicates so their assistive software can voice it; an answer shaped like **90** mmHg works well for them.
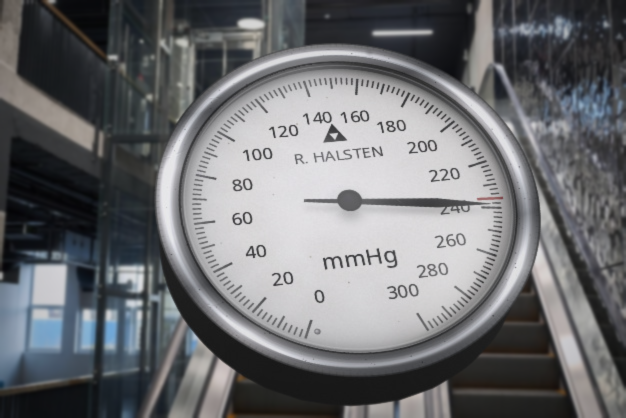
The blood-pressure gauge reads **240** mmHg
